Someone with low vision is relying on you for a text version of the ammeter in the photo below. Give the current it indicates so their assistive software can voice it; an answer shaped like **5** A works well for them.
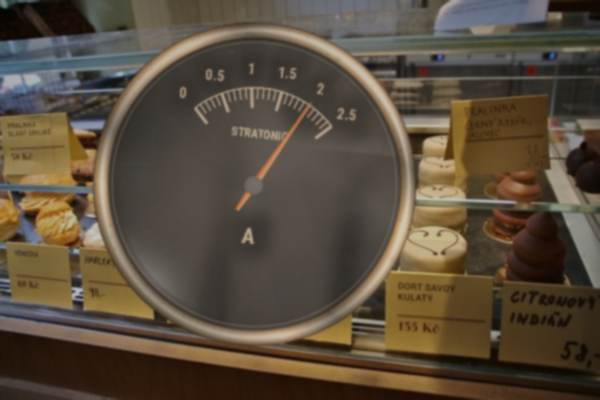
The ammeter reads **2** A
